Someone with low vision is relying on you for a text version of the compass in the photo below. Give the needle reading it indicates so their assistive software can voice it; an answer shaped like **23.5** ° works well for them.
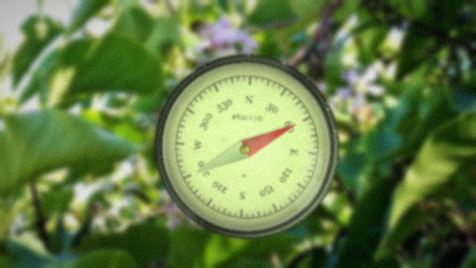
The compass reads **60** °
